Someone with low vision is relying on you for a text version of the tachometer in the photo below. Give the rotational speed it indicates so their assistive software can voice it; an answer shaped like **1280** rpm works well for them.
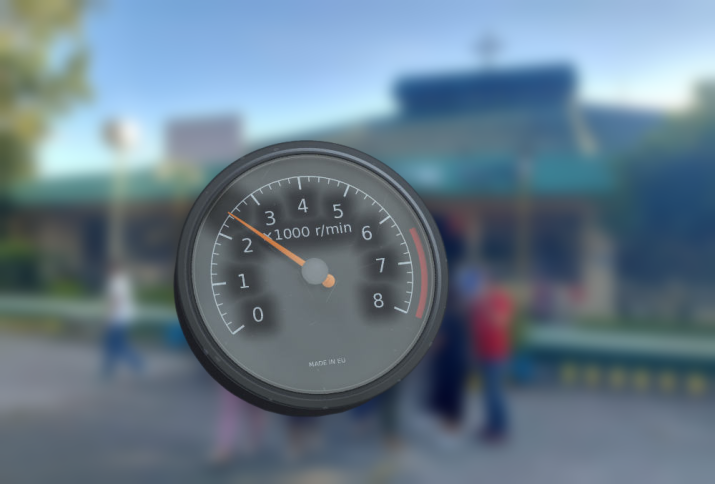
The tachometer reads **2400** rpm
